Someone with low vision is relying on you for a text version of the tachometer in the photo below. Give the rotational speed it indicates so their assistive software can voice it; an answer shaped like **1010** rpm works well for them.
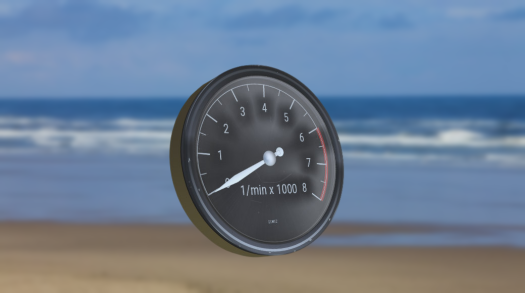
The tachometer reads **0** rpm
